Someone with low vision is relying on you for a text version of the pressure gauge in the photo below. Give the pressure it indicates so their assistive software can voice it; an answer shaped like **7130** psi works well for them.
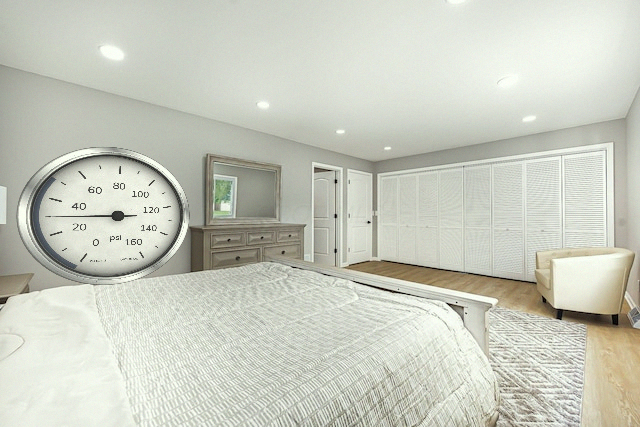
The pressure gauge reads **30** psi
